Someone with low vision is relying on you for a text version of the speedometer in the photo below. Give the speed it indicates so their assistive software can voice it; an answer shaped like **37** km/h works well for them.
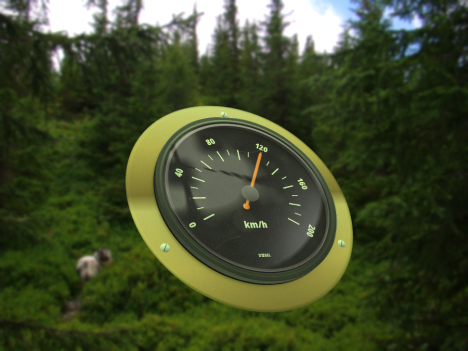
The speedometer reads **120** km/h
